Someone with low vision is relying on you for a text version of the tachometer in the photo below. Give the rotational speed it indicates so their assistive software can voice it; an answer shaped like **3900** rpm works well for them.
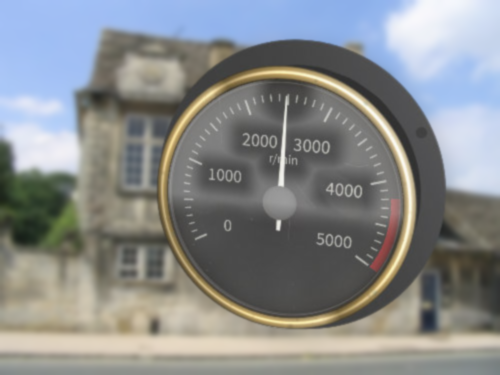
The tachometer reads **2500** rpm
